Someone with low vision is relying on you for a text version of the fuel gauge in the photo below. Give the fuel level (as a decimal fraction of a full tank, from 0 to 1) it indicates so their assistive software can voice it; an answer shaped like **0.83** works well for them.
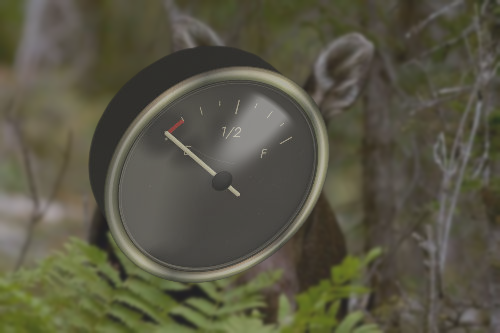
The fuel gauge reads **0**
